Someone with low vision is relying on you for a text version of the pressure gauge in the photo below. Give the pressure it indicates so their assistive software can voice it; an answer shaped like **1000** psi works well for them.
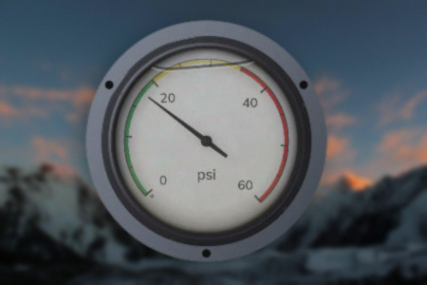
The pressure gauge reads **17.5** psi
